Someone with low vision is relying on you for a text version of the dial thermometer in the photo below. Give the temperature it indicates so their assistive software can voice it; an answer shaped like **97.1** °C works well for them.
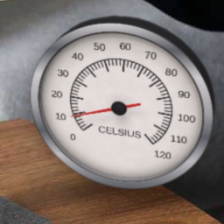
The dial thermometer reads **10** °C
